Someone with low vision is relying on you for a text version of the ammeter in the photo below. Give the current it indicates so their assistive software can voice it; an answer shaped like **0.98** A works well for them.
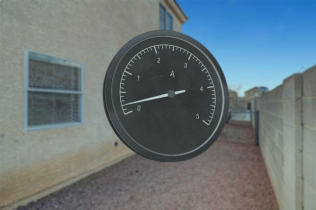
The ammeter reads **0.2** A
